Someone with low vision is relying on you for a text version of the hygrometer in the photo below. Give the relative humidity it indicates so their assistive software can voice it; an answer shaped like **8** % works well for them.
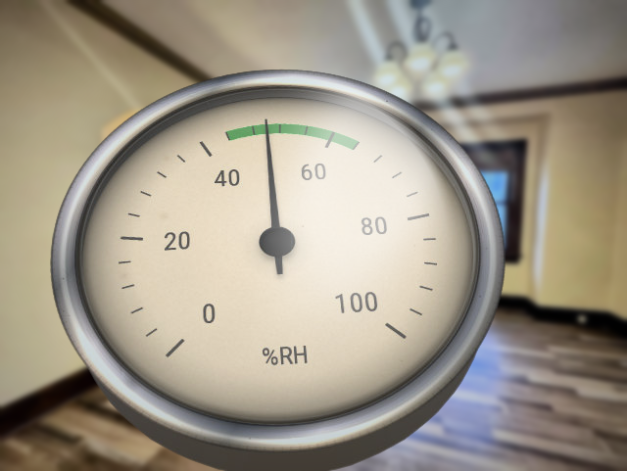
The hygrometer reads **50** %
